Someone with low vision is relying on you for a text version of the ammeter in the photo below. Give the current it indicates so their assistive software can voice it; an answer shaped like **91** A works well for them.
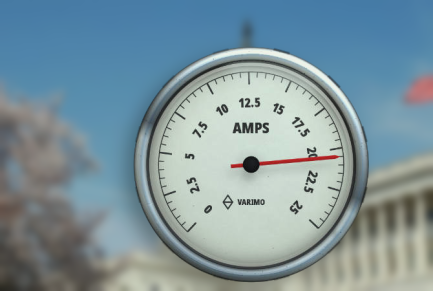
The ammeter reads **20.5** A
